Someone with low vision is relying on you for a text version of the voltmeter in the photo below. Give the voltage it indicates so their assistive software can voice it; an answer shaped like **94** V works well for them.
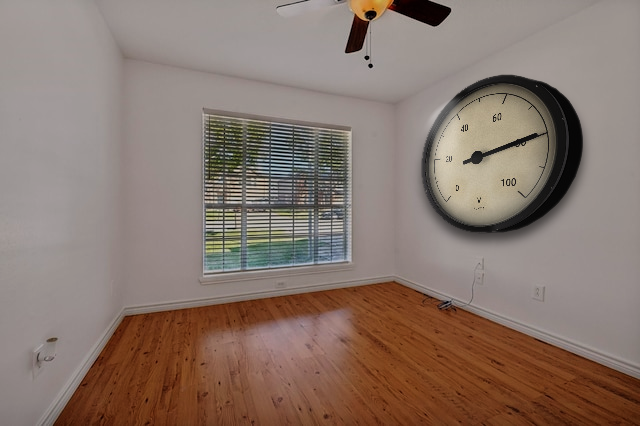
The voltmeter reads **80** V
